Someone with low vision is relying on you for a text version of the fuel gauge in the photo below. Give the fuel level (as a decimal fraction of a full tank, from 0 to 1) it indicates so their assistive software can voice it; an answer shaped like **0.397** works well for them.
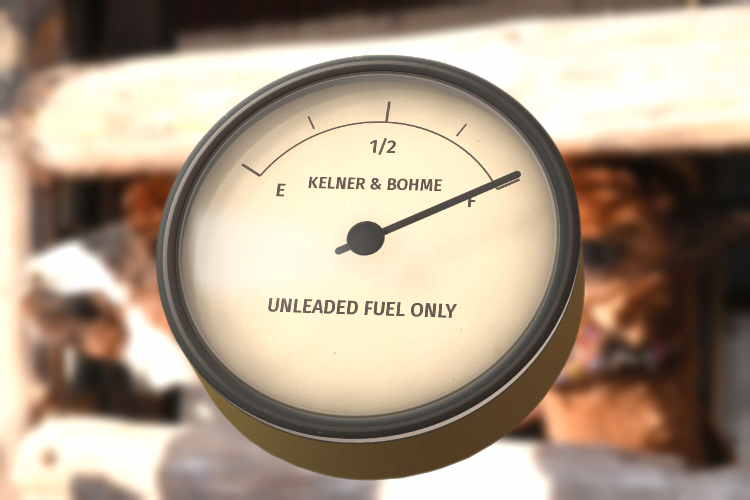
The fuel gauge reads **1**
